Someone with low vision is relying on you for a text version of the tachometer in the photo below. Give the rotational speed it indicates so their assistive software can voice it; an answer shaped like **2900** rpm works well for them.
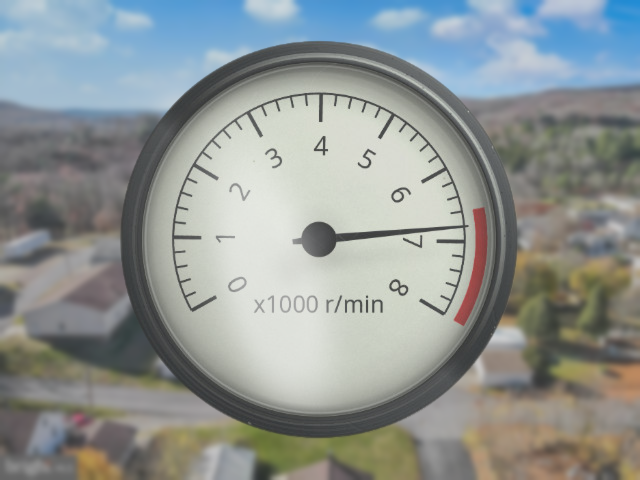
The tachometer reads **6800** rpm
